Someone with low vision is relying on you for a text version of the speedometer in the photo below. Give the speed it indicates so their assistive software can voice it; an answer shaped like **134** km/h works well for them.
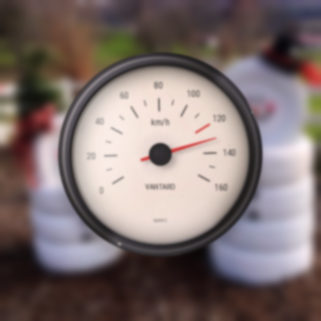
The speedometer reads **130** km/h
